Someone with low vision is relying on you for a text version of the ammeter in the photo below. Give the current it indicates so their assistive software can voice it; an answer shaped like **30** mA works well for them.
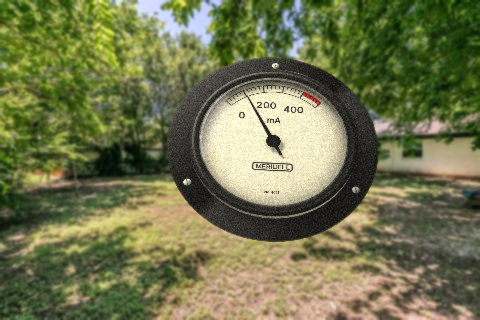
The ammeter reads **100** mA
